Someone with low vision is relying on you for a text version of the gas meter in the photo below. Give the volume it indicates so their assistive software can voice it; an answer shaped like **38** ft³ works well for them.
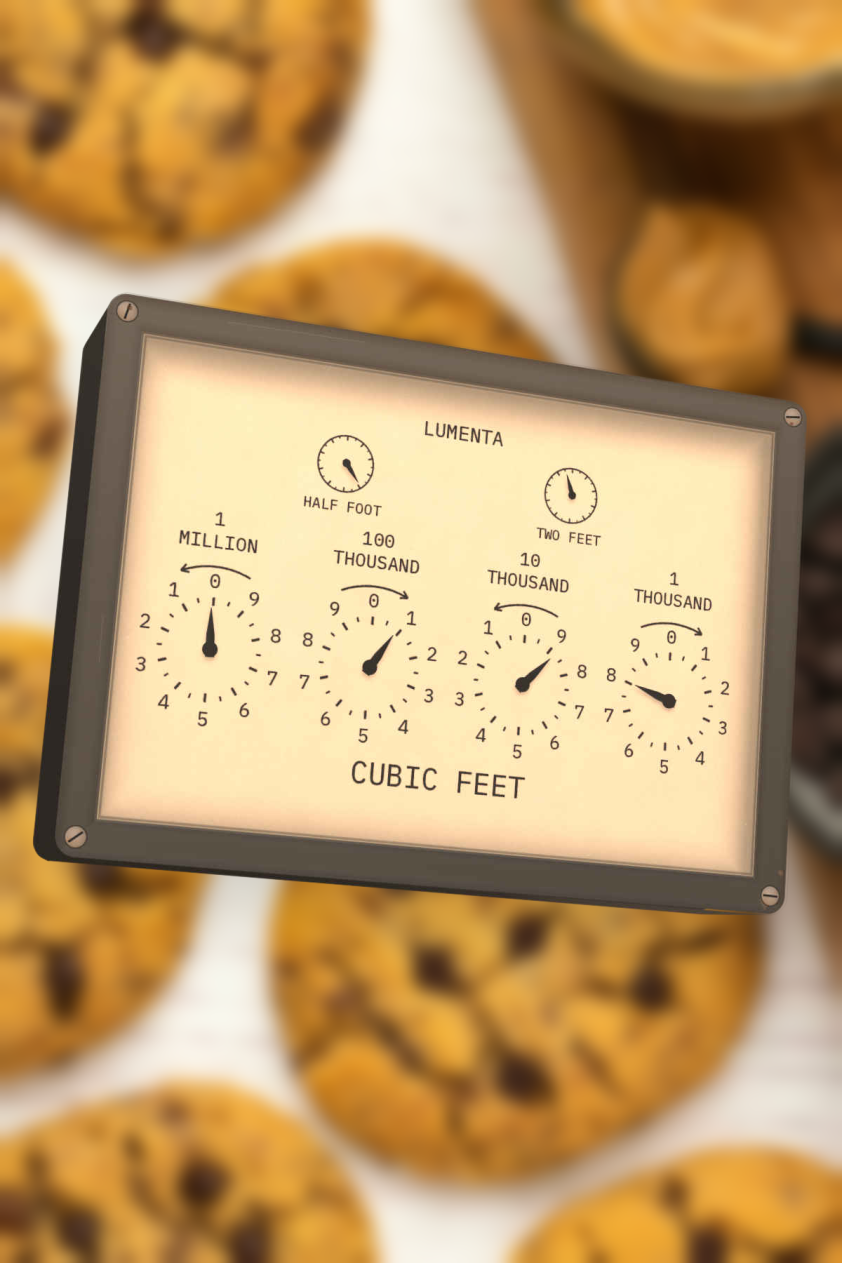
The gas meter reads **8800** ft³
